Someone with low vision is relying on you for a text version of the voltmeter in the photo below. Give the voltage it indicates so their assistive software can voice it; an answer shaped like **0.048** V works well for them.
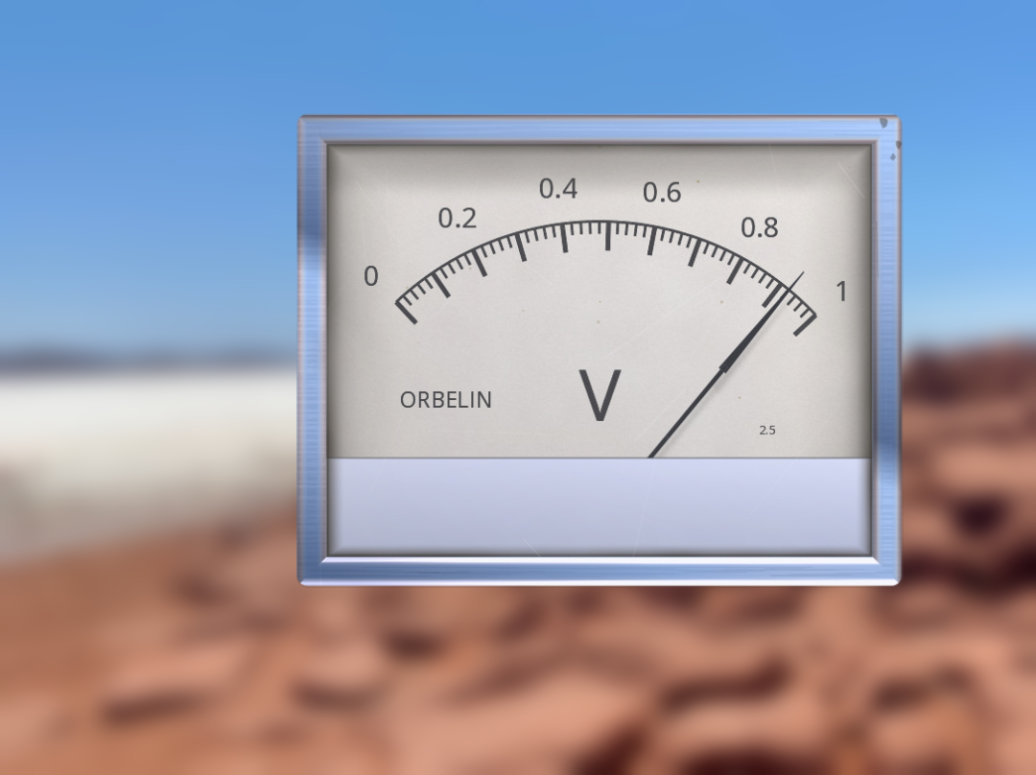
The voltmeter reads **0.92** V
